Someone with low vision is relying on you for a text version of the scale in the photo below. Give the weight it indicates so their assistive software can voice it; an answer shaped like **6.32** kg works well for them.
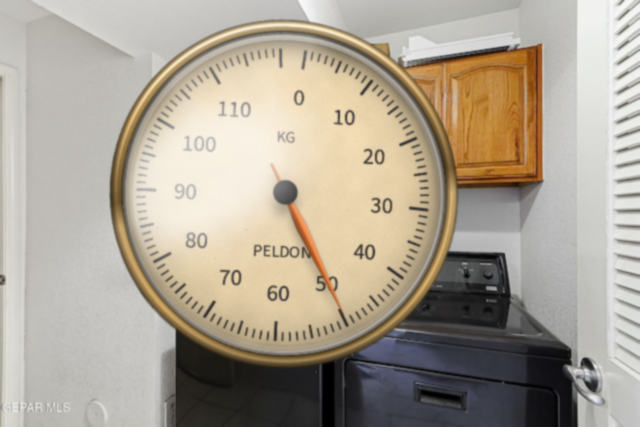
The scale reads **50** kg
